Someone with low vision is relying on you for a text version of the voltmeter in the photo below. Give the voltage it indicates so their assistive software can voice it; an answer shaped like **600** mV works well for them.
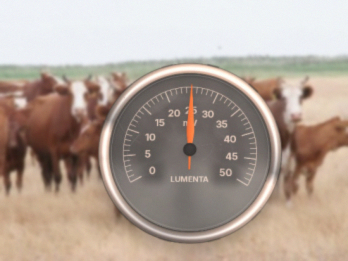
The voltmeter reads **25** mV
